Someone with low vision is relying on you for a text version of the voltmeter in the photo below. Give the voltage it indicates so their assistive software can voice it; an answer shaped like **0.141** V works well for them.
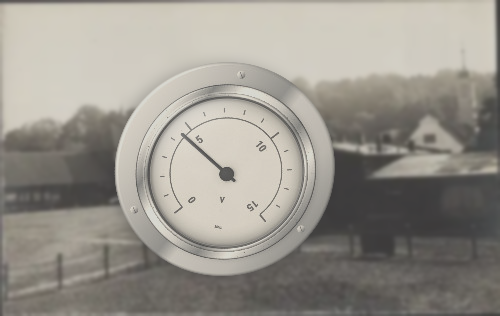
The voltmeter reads **4.5** V
